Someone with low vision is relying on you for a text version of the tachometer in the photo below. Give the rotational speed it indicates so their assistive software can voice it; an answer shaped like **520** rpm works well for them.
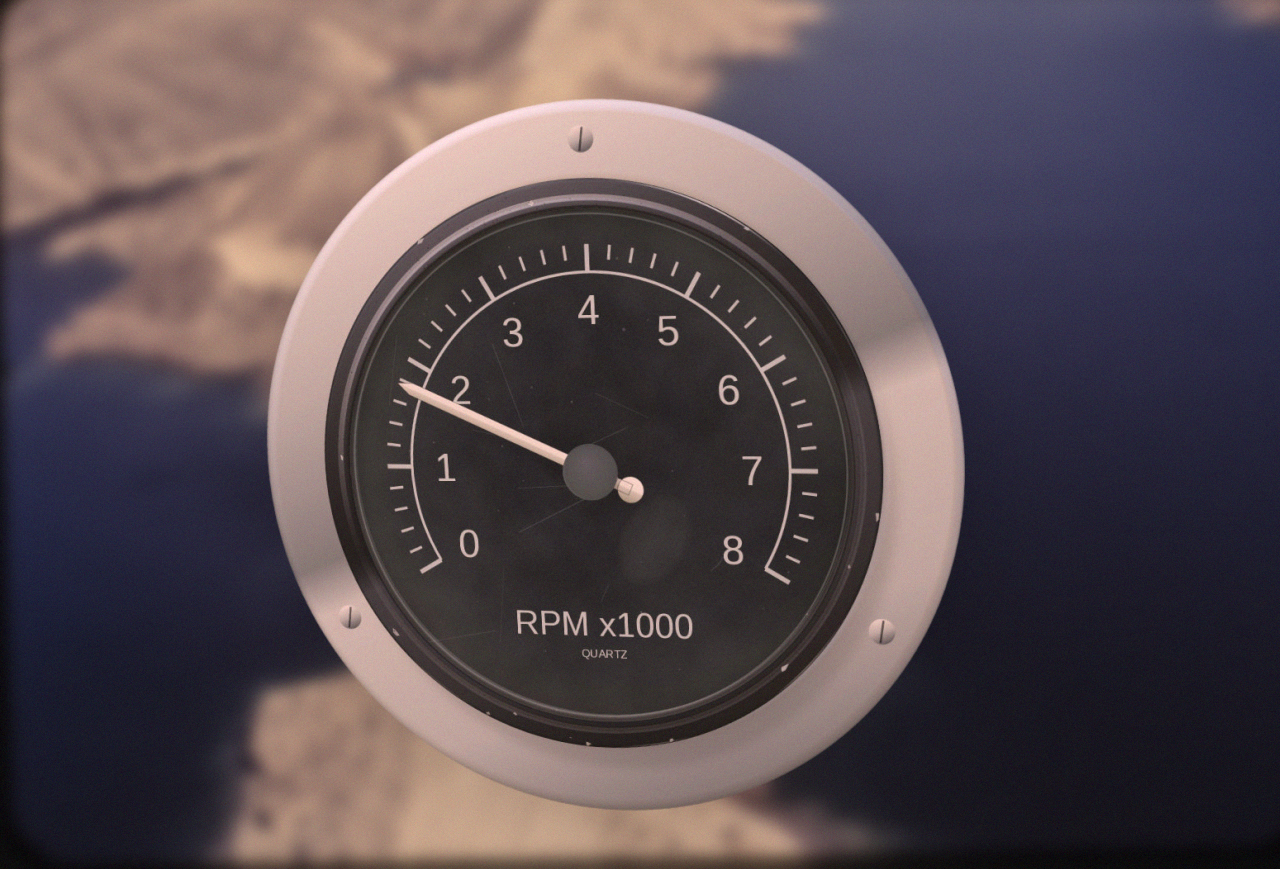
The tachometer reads **1800** rpm
